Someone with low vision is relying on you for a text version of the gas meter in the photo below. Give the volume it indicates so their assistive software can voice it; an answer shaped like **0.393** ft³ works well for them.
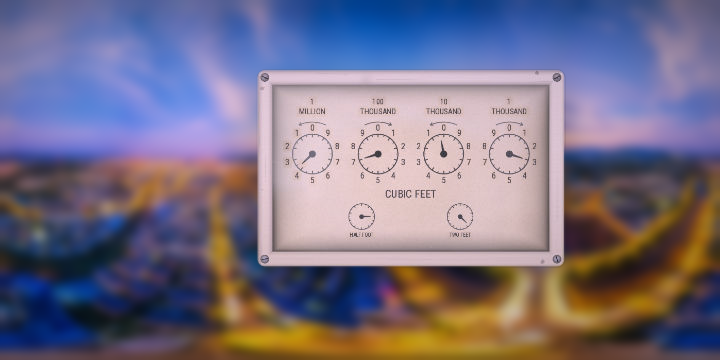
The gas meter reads **370300** ft³
